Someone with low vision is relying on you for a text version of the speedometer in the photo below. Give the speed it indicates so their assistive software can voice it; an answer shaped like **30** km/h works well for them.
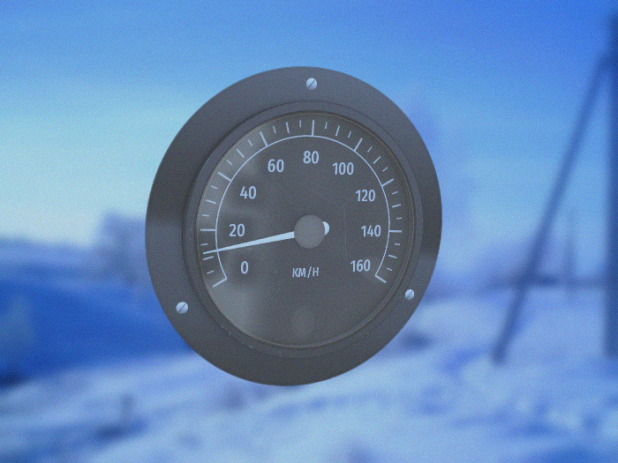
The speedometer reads **12.5** km/h
